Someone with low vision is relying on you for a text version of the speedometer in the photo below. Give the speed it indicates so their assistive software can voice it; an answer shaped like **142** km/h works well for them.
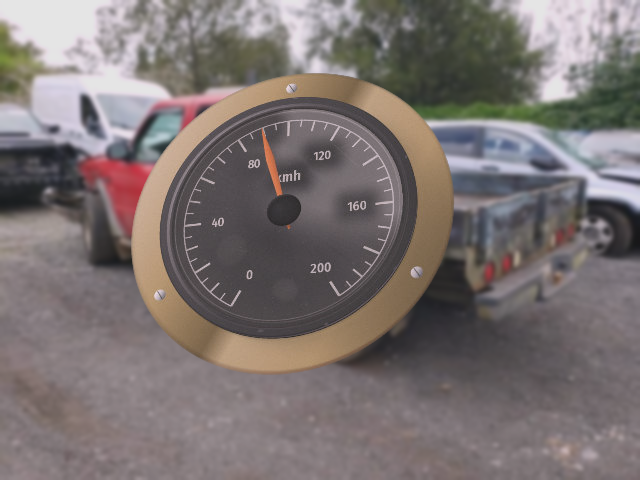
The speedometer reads **90** km/h
